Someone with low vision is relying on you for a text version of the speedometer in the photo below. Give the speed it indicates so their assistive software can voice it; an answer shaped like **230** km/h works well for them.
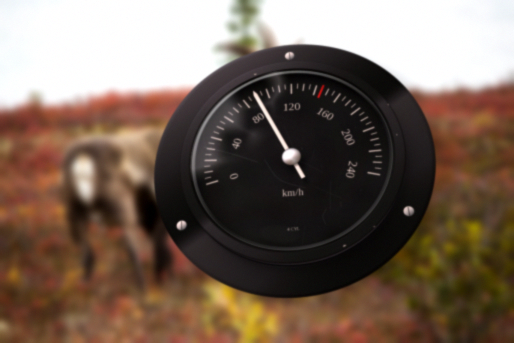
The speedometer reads **90** km/h
